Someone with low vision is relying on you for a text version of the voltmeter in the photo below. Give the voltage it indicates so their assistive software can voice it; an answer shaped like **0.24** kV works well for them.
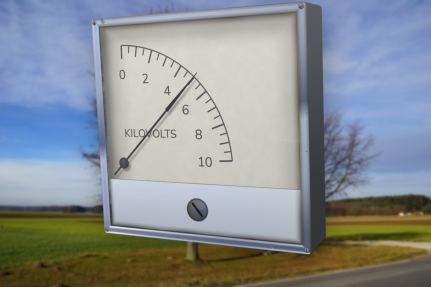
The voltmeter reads **5** kV
